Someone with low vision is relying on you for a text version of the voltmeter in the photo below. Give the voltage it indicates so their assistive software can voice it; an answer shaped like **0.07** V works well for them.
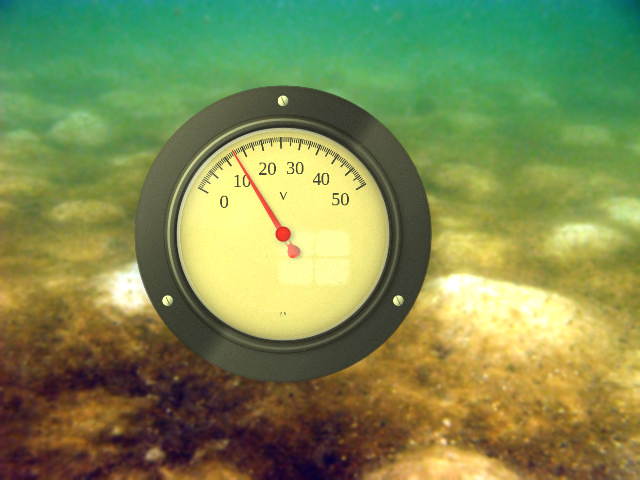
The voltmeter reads **12.5** V
